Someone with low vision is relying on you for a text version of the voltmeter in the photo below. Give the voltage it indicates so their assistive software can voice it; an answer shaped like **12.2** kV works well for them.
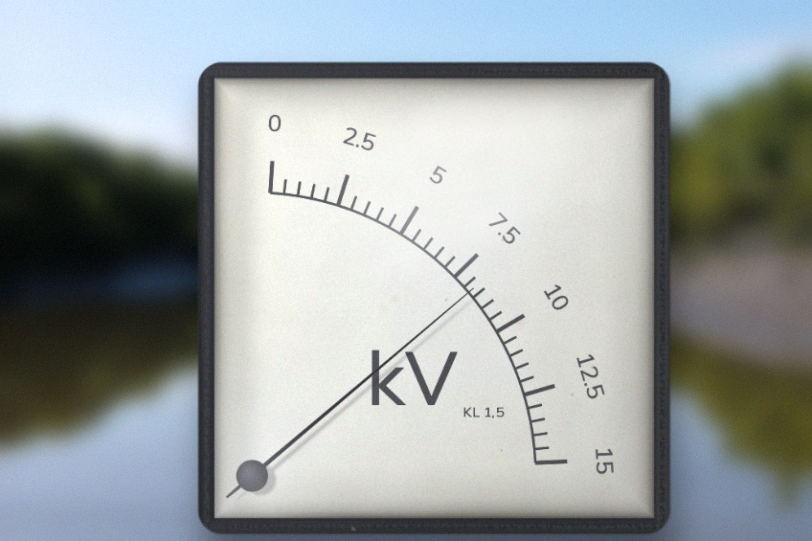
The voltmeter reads **8.25** kV
